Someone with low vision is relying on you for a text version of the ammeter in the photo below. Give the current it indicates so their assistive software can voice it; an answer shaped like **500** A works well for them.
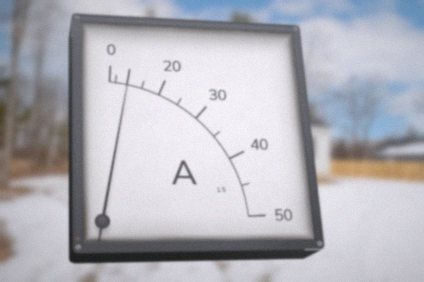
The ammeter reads **10** A
